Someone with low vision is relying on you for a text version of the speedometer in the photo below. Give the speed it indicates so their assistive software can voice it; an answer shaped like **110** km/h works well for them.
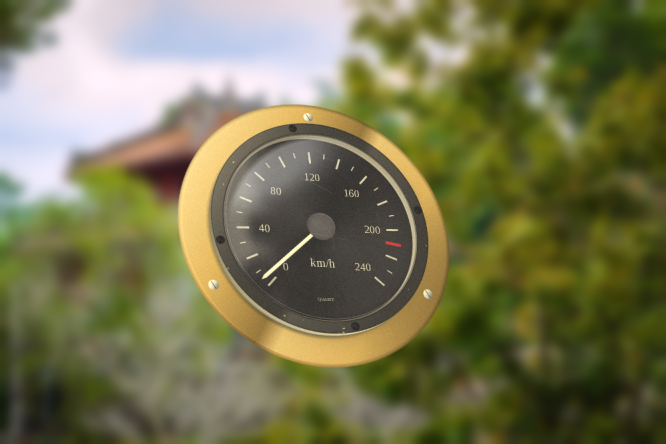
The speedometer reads **5** km/h
